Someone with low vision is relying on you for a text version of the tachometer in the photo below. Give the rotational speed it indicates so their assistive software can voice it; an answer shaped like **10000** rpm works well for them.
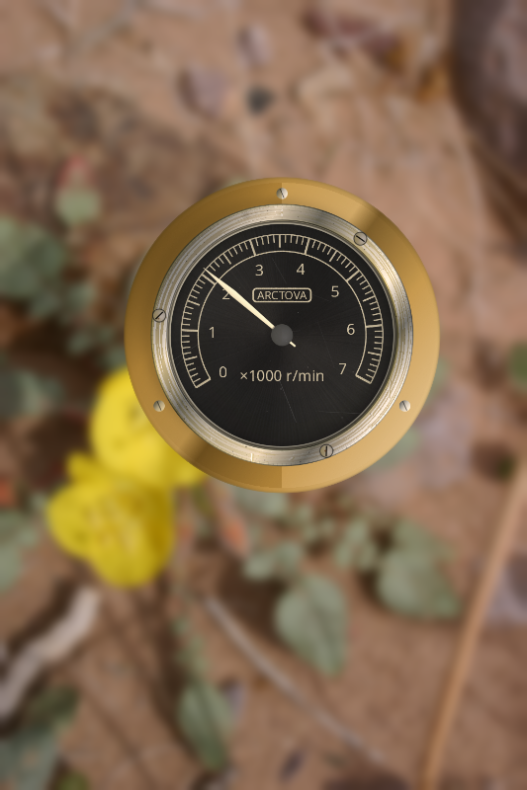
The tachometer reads **2100** rpm
